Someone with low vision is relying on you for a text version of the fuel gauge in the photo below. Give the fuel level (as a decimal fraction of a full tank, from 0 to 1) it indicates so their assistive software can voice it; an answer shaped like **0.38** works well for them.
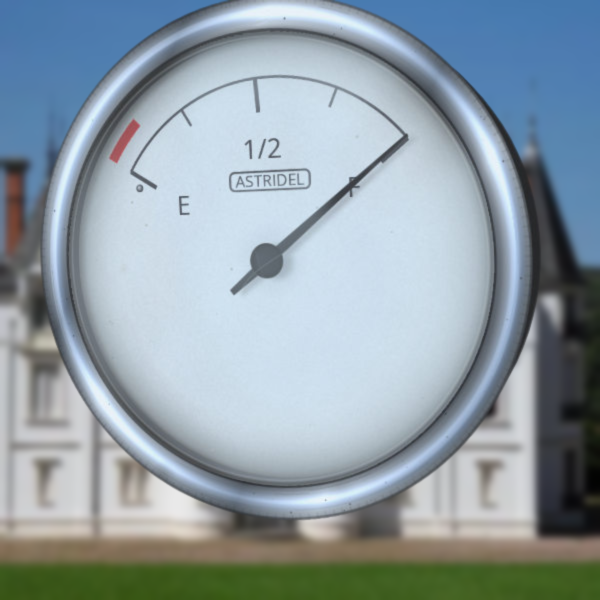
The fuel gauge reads **1**
